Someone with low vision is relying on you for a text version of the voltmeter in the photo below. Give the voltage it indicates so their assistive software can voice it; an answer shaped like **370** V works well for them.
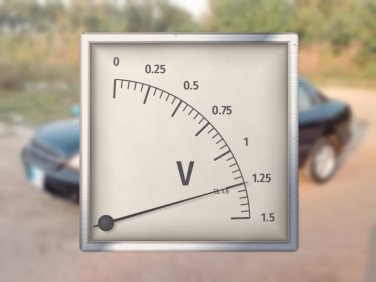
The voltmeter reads **1.25** V
